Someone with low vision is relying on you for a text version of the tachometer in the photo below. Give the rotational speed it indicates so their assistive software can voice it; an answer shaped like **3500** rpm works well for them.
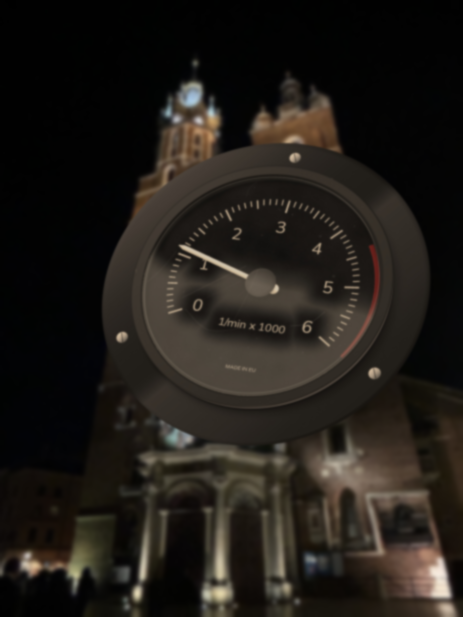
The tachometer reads **1100** rpm
